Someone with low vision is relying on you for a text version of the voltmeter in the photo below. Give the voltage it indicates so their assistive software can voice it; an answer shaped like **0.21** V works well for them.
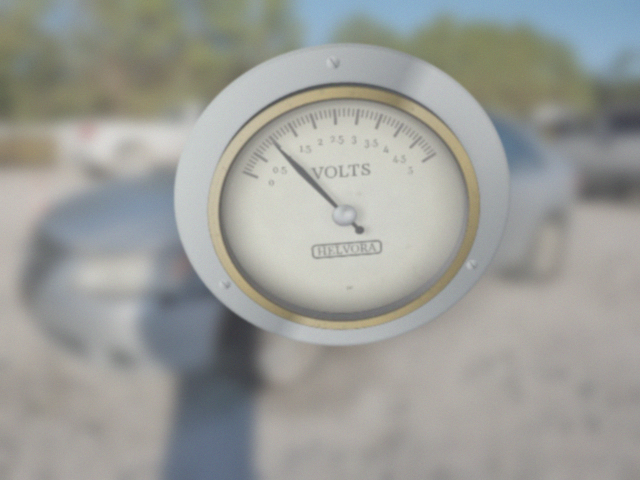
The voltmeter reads **1** V
